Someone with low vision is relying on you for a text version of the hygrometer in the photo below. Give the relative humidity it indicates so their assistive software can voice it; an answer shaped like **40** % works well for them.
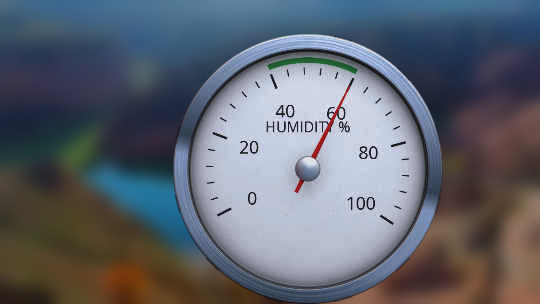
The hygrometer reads **60** %
